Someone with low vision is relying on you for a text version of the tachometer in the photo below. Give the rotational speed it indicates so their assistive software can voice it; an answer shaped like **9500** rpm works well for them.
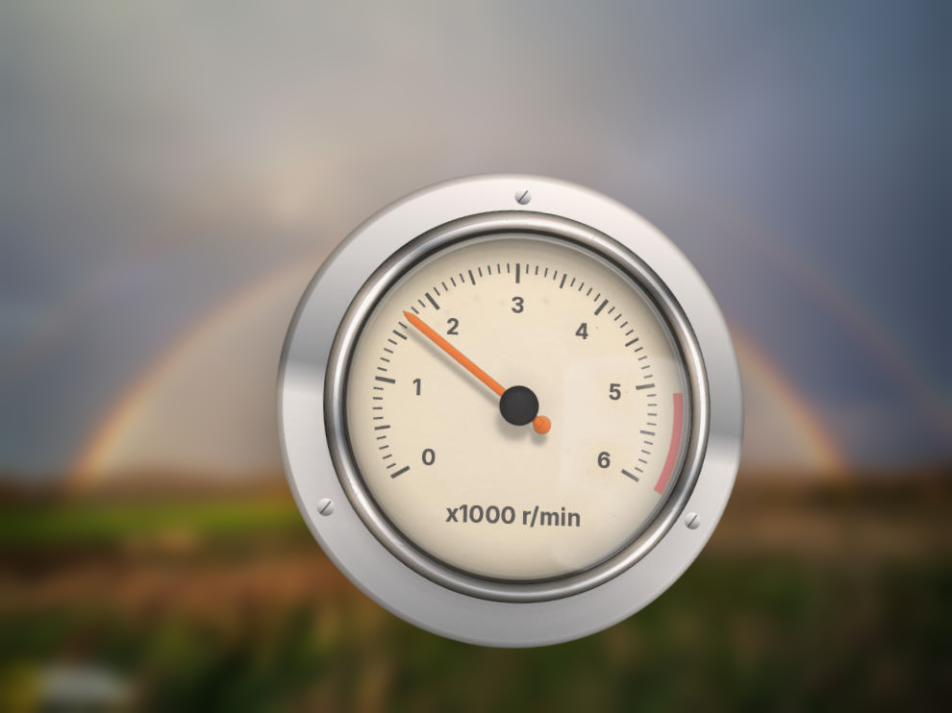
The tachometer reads **1700** rpm
